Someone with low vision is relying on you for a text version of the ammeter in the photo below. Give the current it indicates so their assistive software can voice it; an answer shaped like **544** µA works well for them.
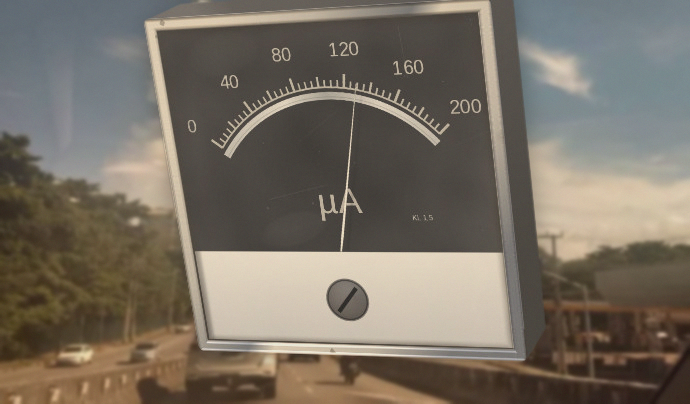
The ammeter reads **130** µA
